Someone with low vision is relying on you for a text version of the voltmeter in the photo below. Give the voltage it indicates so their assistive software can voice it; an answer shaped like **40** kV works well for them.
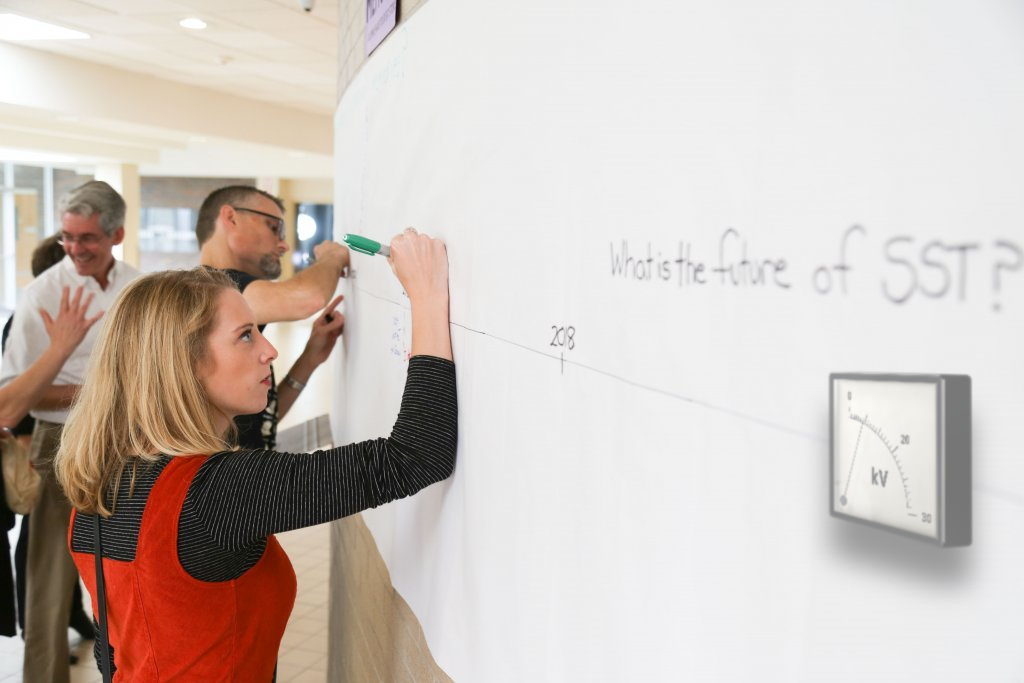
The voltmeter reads **10** kV
